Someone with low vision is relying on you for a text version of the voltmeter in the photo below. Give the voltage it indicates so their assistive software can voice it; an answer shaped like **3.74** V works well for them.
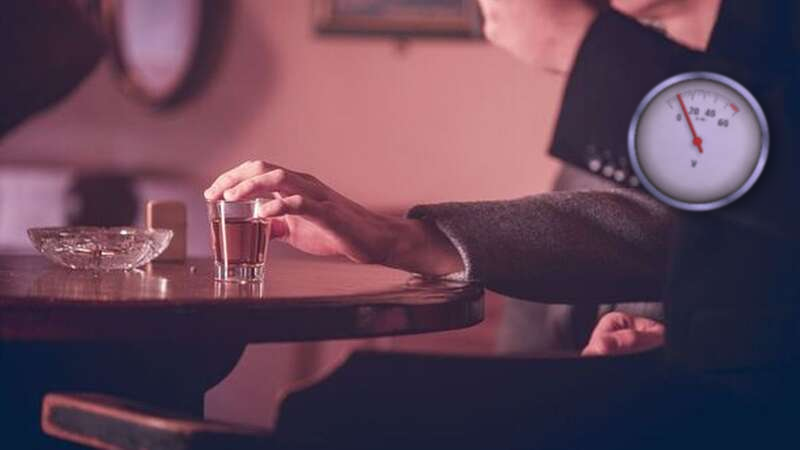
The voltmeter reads **10** V
